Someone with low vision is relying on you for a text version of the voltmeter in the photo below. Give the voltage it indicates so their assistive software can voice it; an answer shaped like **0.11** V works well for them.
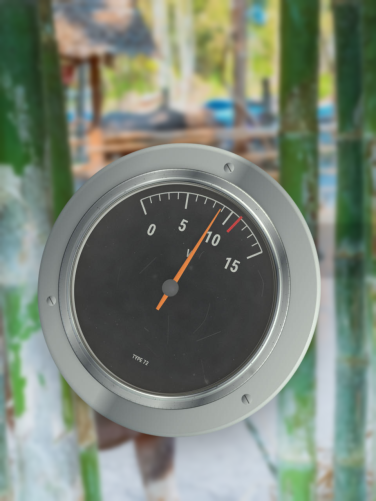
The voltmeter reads **9** V
